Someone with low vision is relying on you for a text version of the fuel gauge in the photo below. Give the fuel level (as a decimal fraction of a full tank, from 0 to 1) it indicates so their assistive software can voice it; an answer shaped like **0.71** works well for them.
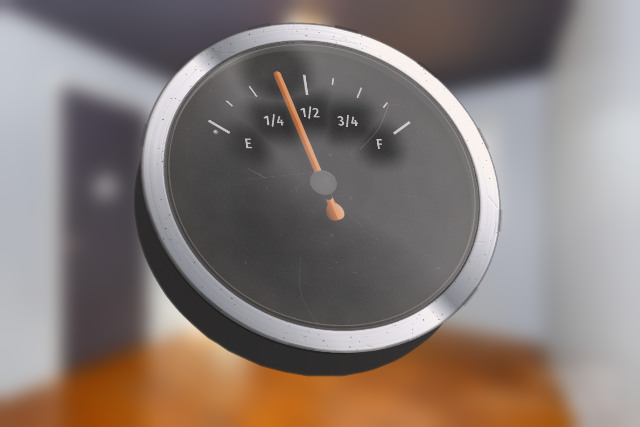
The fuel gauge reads **0.375**
